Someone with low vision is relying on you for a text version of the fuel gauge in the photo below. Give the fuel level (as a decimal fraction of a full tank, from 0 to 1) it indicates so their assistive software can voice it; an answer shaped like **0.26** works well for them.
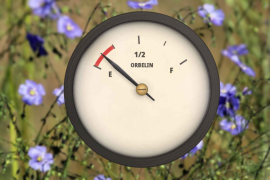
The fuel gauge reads **0.125**
